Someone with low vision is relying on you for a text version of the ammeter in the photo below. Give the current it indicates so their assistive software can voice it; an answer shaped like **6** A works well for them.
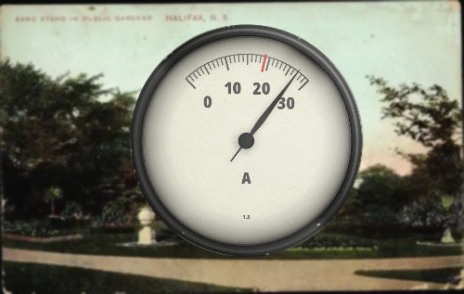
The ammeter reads **27** A
